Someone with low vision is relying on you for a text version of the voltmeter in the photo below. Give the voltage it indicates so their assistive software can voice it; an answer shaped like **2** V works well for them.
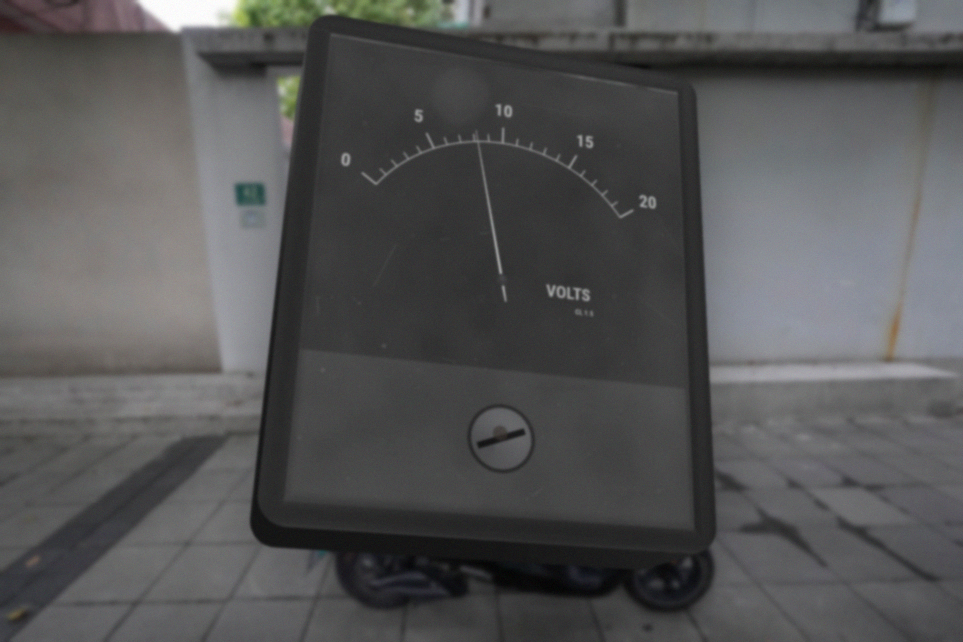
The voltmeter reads **8** V
